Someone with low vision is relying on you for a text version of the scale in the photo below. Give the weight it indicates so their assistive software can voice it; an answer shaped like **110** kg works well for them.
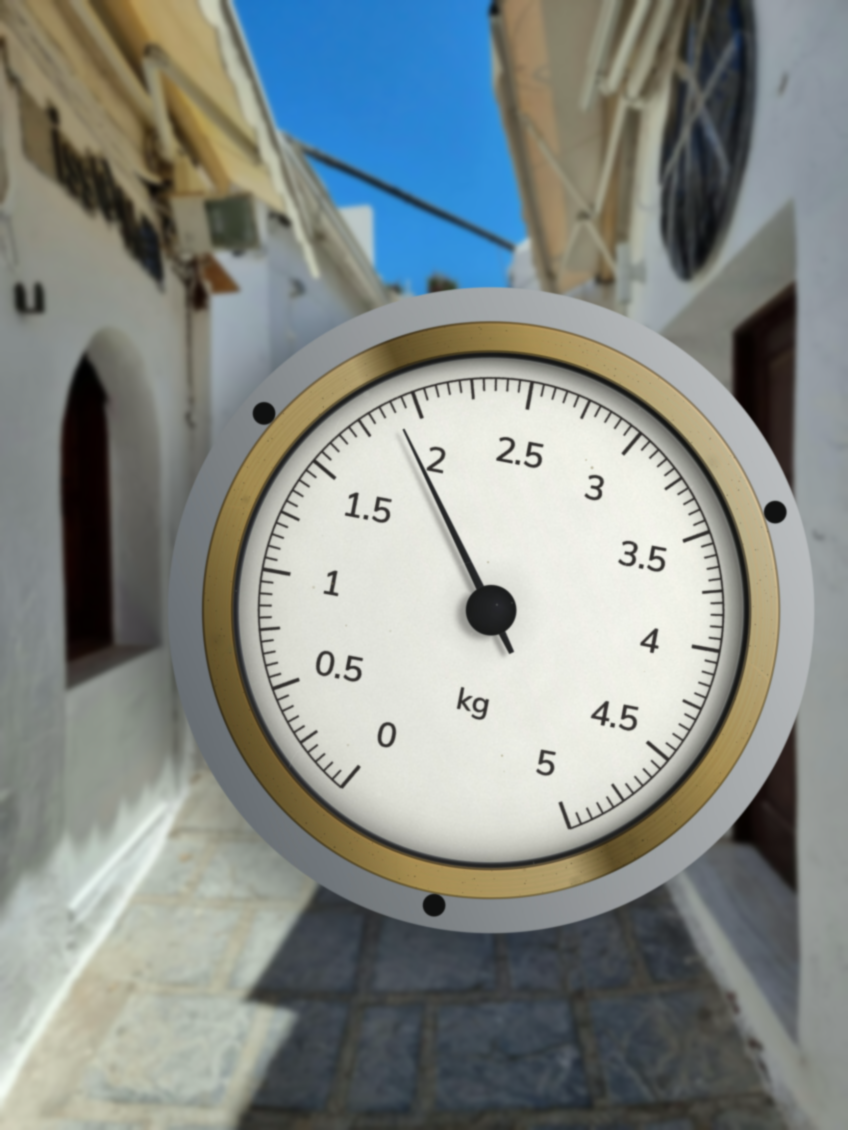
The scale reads **1.9** kg
